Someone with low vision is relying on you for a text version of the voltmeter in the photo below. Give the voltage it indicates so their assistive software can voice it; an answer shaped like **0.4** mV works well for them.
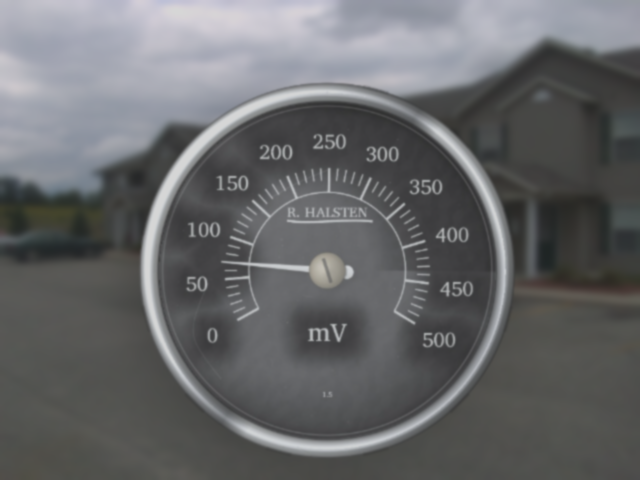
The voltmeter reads **70** mV
